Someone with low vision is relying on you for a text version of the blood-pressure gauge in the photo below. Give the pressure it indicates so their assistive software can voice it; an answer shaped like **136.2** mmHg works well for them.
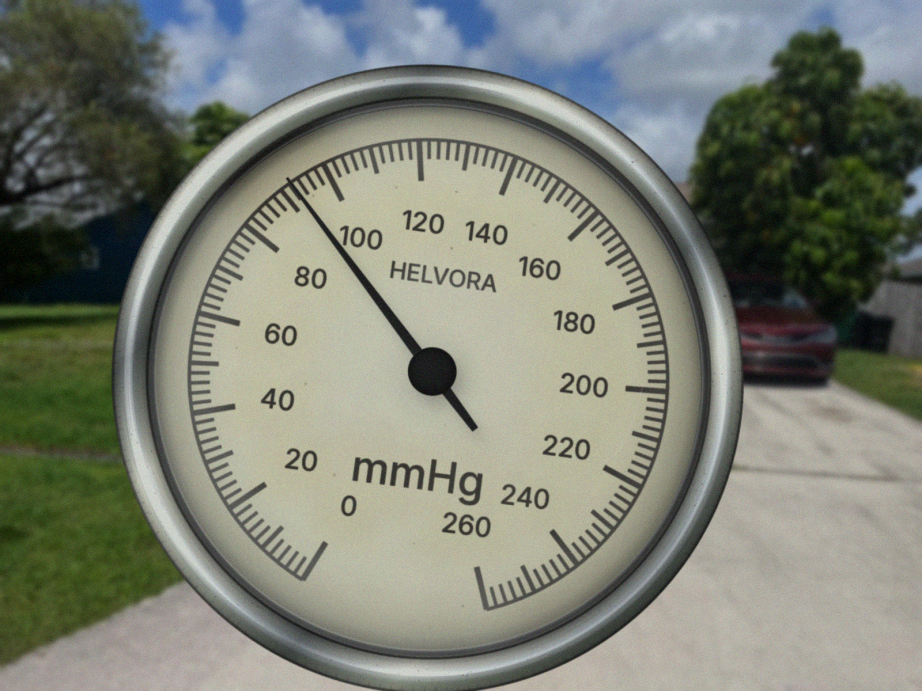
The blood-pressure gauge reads **92** mmHg
